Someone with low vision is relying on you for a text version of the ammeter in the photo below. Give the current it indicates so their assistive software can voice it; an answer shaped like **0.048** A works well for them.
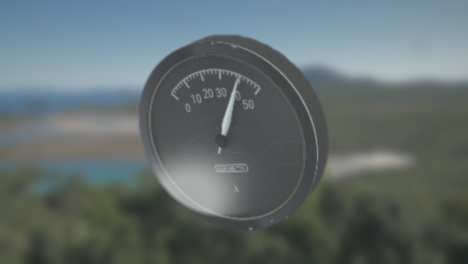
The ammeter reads **40** A
